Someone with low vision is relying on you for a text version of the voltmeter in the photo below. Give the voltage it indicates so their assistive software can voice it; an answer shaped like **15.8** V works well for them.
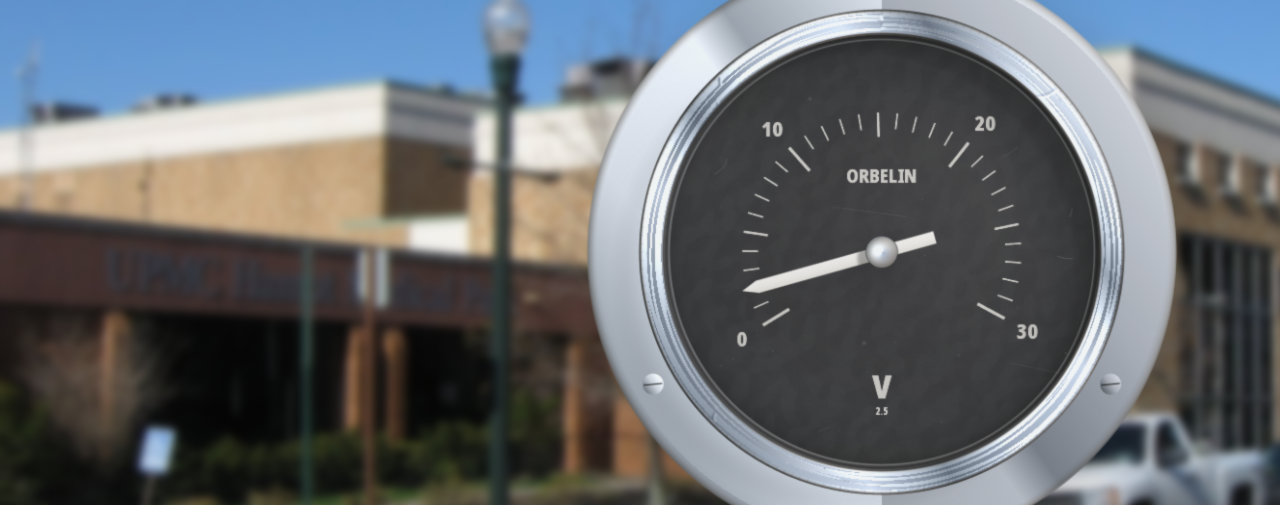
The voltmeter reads **2** V
